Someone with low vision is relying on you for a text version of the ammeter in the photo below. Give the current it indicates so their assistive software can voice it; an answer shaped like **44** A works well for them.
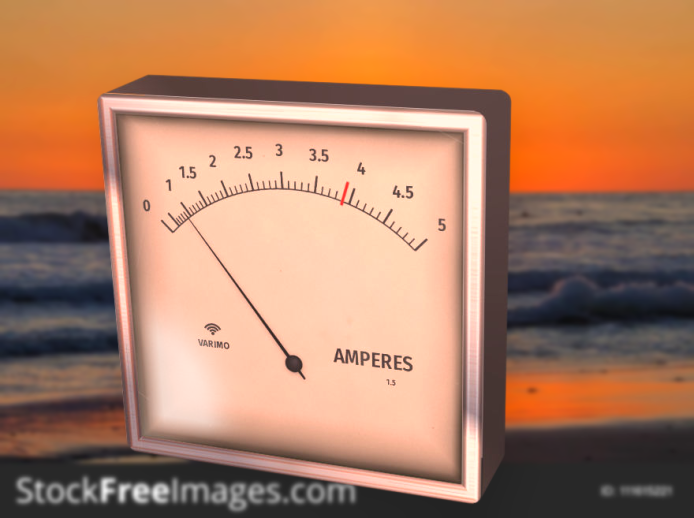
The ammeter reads **1** A
